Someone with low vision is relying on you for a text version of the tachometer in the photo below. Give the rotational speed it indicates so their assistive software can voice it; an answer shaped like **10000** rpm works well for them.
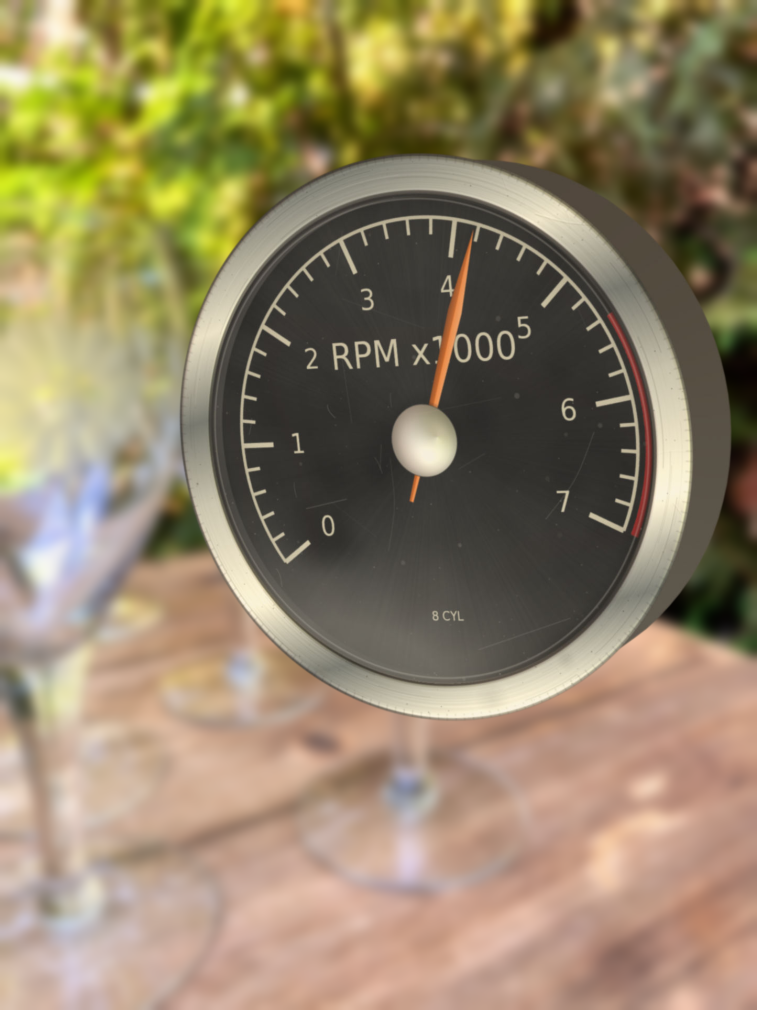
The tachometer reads **4200** rpm
